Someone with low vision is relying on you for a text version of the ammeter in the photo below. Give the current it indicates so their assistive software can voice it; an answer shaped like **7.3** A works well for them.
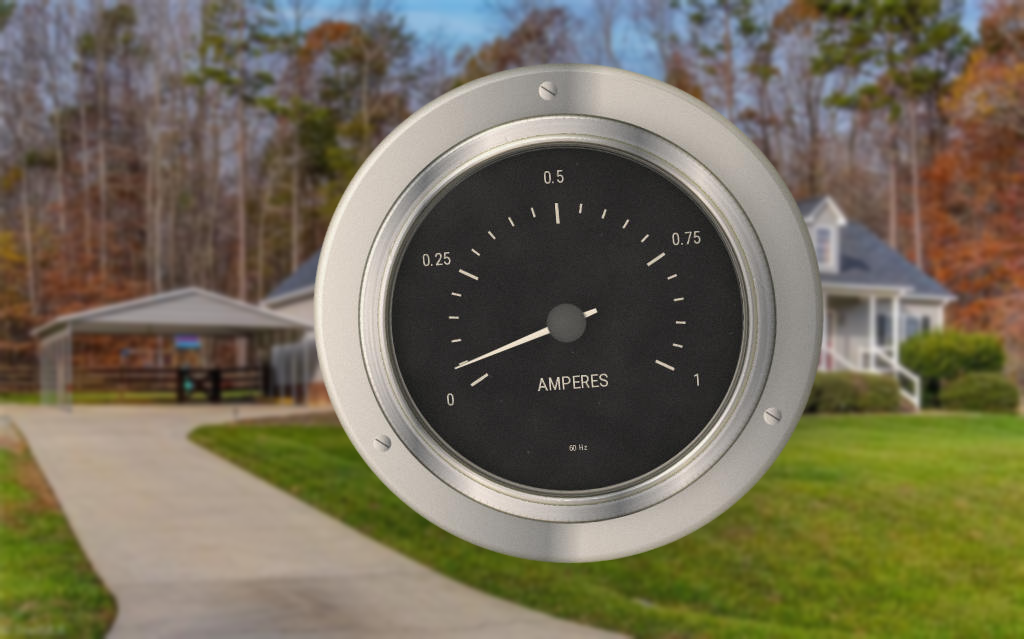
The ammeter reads **0.05** A
